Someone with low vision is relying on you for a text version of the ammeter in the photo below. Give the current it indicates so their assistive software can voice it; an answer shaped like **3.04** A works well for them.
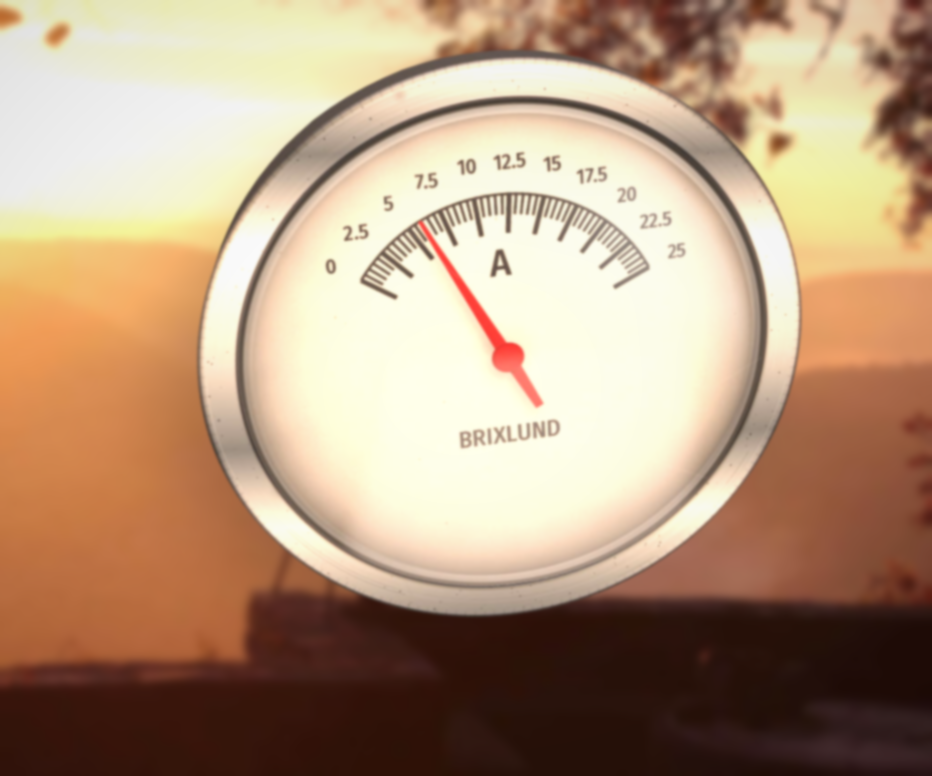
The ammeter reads **6** A
